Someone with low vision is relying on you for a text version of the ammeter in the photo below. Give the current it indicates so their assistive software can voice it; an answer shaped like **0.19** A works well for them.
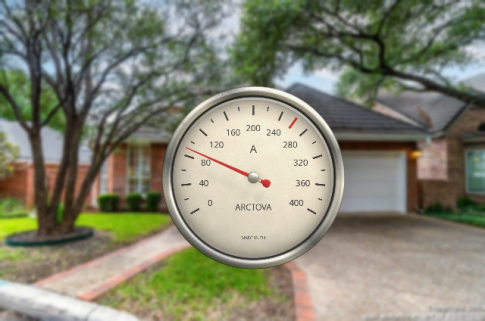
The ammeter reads **90** A
